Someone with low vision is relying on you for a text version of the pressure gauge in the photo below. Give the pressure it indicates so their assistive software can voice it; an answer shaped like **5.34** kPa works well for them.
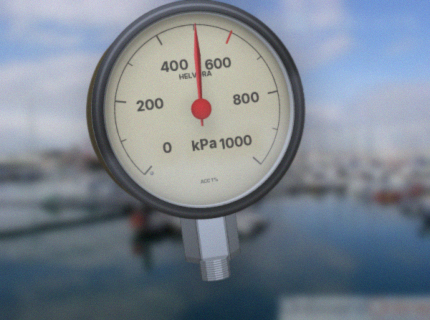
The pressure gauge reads **500** kPa
